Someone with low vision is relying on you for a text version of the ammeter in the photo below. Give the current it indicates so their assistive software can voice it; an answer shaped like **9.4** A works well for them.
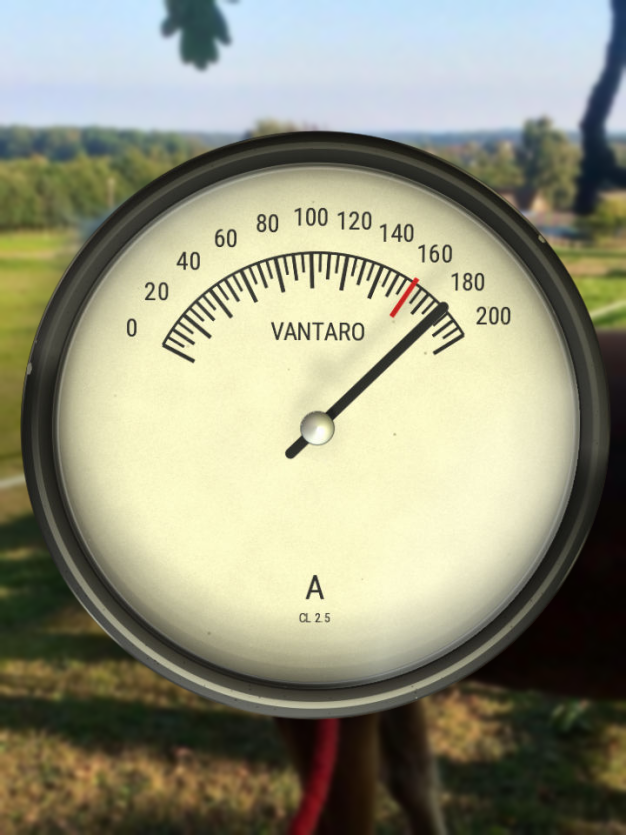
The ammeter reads **180** A
